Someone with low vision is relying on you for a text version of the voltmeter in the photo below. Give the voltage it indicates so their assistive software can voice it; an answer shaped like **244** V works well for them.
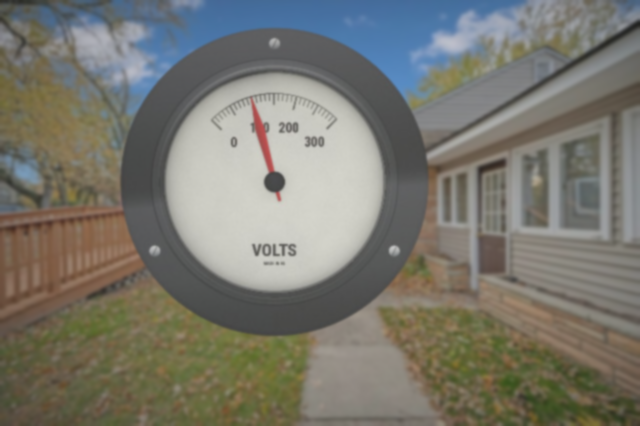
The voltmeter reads **100** V
